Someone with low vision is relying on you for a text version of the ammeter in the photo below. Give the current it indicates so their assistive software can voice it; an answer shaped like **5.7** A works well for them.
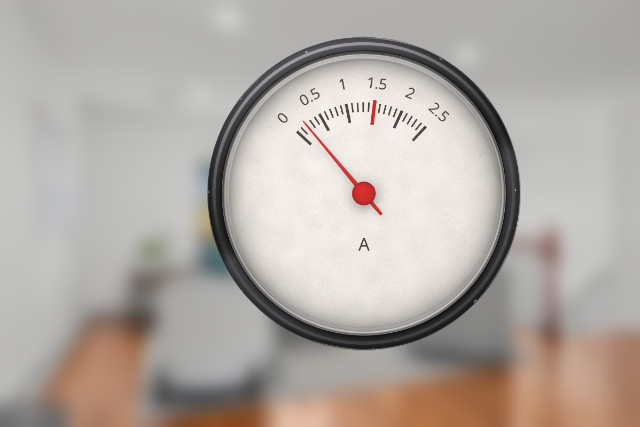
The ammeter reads **0.2** A
